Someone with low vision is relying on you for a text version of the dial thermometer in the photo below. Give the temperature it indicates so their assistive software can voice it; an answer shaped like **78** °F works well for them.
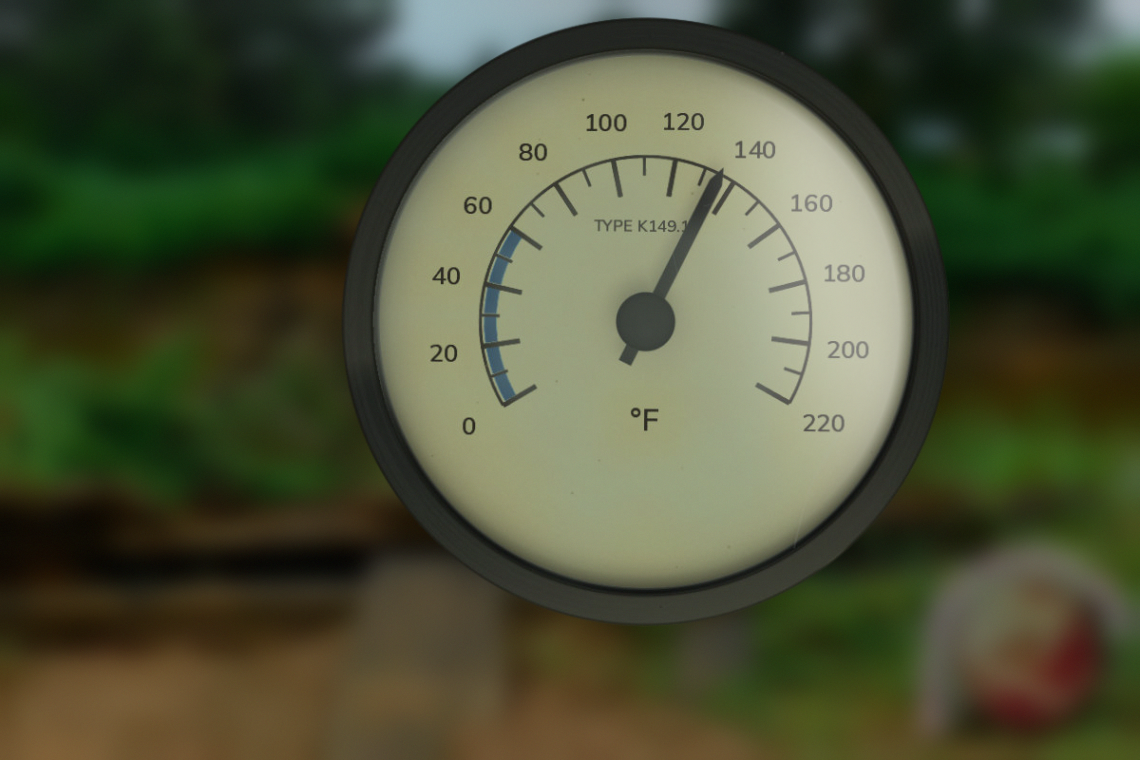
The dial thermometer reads **135** °F
